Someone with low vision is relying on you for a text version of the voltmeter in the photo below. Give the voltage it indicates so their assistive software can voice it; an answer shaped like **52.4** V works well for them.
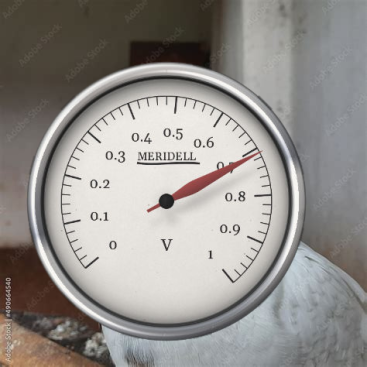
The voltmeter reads **0.71** V
